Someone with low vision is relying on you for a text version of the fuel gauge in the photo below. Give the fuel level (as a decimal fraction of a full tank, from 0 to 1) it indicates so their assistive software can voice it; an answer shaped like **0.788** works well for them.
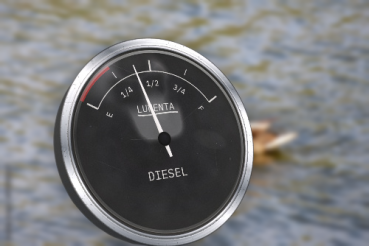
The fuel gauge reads **0.375**
